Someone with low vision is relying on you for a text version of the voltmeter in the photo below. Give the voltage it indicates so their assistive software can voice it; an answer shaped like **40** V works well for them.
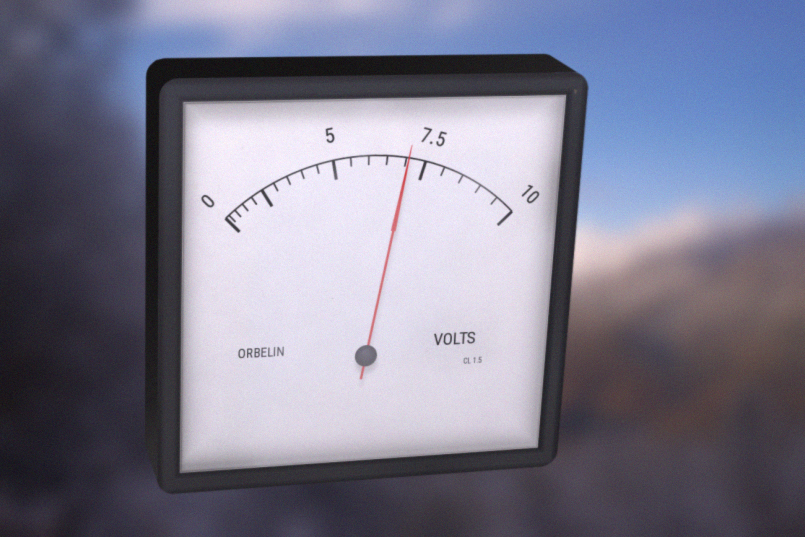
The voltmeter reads **7** V
